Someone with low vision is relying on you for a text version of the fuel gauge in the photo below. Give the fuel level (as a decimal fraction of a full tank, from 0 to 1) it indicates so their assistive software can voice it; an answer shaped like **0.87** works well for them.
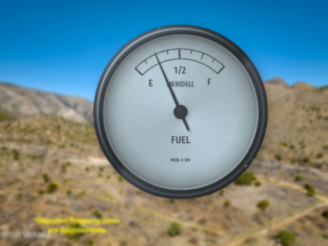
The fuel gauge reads **0.25**
